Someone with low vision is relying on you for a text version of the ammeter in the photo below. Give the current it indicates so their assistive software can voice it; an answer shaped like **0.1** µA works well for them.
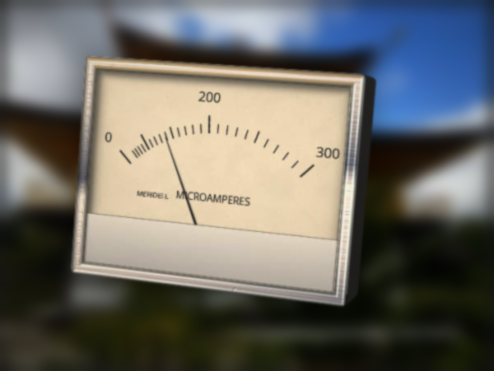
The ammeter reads **140** µA
